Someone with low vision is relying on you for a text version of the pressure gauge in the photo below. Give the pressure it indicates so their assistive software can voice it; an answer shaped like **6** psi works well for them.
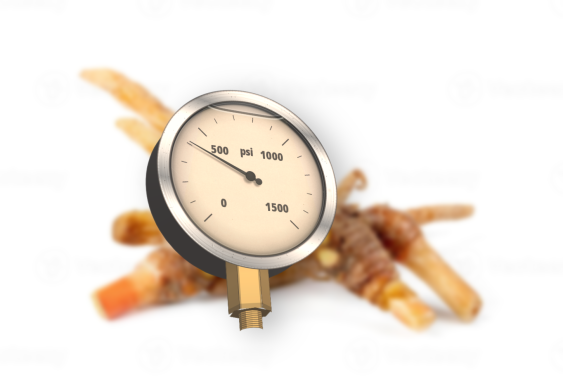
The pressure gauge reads **400** psi
